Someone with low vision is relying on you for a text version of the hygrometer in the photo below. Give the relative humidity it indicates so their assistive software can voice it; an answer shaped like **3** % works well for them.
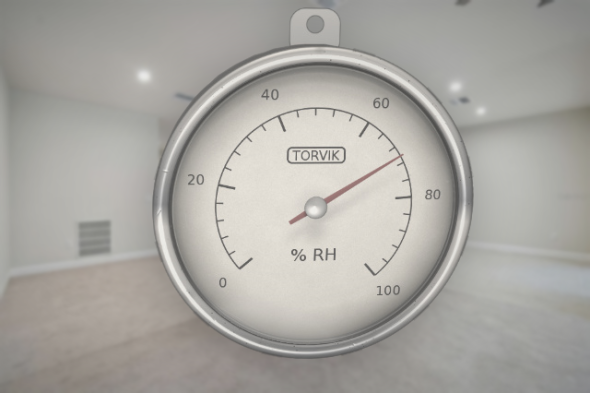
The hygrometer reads **70** %
